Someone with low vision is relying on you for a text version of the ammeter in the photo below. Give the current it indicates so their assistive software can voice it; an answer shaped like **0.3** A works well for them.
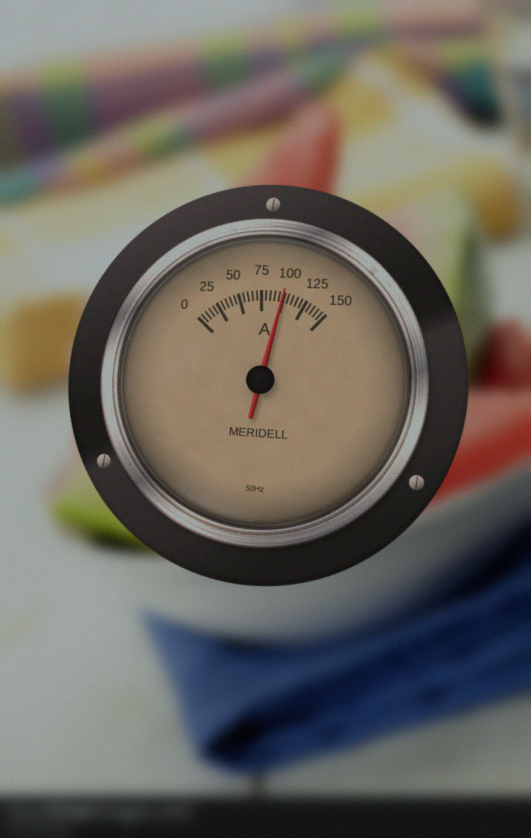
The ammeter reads **100** A
